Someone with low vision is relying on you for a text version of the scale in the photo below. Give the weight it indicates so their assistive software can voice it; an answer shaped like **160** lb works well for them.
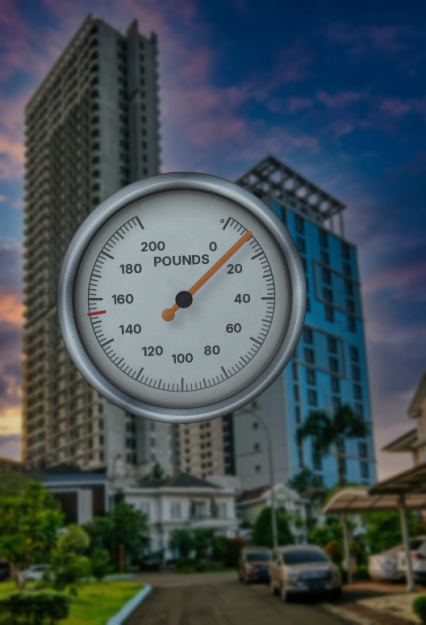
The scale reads **10** lb
